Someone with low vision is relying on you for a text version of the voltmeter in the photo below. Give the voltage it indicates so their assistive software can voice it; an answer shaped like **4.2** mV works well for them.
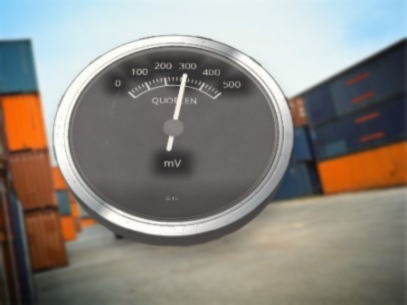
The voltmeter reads **300** mV
